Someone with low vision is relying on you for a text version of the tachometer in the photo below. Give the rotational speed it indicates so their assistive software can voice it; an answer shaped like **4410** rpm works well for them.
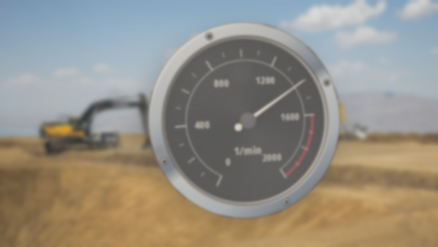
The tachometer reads **1400** rpm
